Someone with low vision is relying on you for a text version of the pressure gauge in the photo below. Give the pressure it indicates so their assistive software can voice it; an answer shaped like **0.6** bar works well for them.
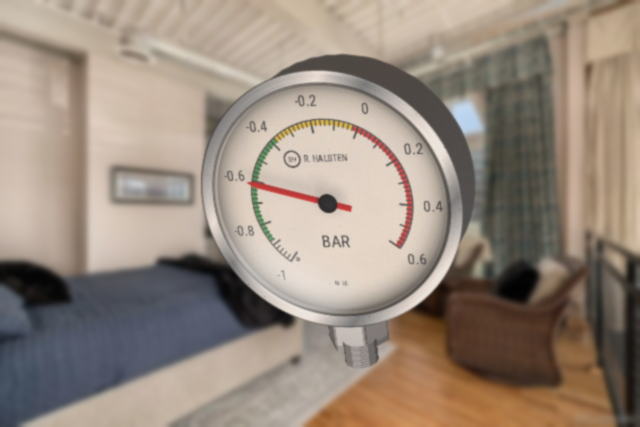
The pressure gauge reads **-0.6** bar
